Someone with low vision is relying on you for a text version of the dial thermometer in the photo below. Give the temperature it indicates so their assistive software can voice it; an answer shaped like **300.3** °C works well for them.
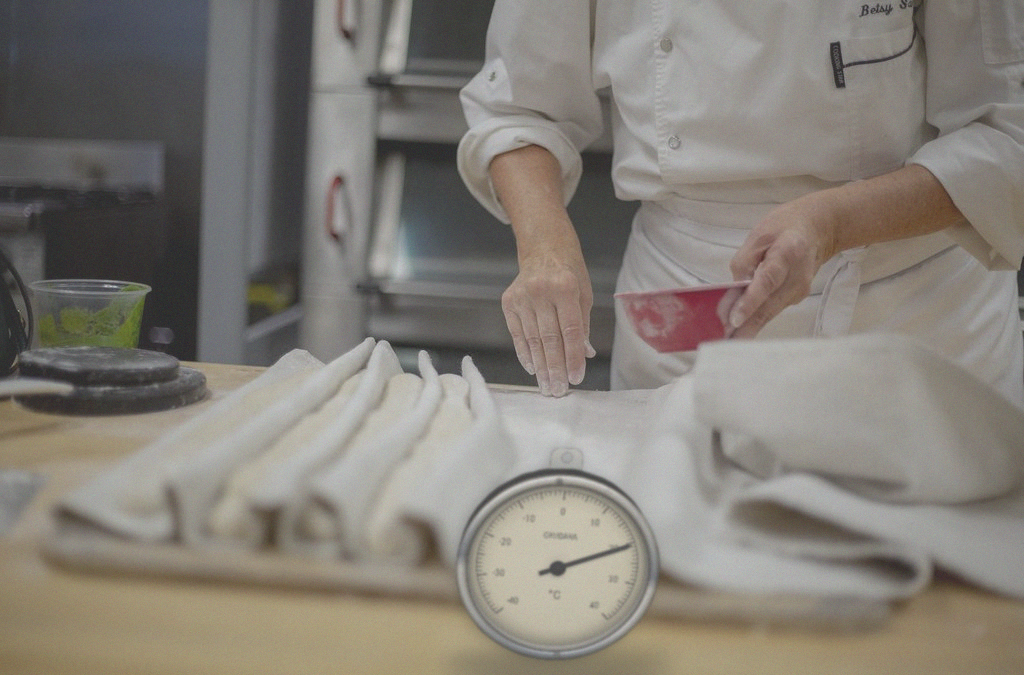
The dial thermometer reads **20** °C
